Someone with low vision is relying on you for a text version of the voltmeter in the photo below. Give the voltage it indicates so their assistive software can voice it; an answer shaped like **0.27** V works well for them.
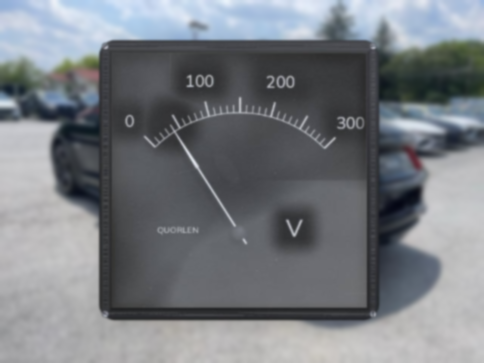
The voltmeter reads **40** V
